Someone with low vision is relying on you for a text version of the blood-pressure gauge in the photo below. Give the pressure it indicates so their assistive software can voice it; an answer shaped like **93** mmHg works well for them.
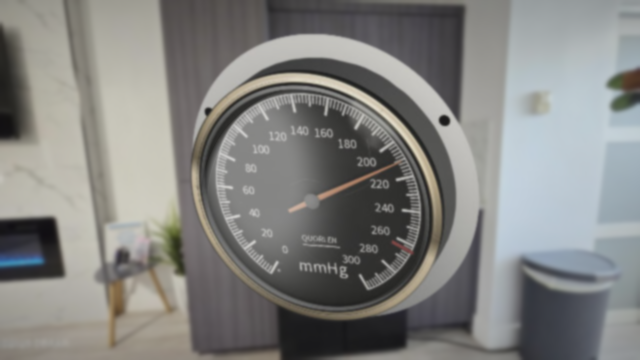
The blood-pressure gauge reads **210** mmHg
